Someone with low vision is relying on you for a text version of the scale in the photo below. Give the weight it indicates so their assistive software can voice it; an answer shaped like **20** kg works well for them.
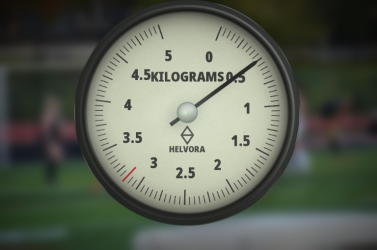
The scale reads **0.5** kg
